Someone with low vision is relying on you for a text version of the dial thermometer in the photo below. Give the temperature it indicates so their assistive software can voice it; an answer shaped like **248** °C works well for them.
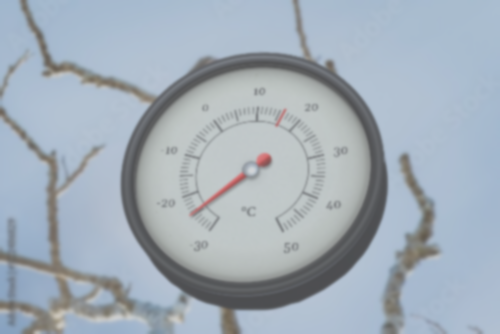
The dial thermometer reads **-25** °C
